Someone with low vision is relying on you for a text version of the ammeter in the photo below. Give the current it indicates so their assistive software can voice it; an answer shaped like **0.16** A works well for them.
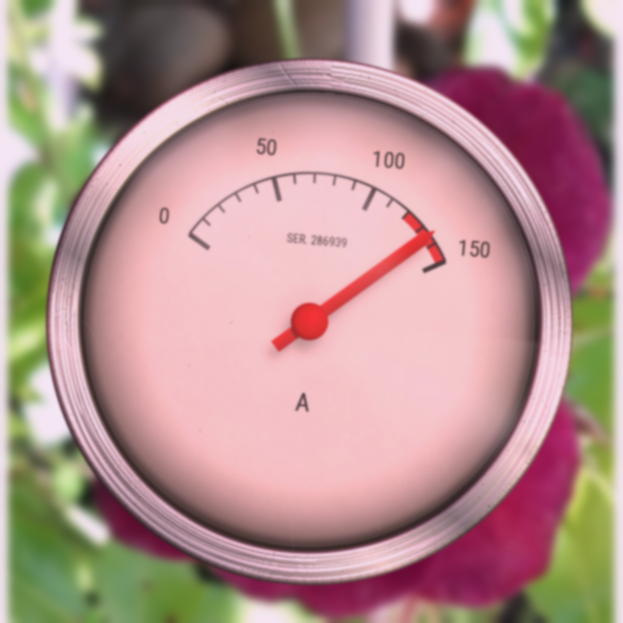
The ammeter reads **135** A
